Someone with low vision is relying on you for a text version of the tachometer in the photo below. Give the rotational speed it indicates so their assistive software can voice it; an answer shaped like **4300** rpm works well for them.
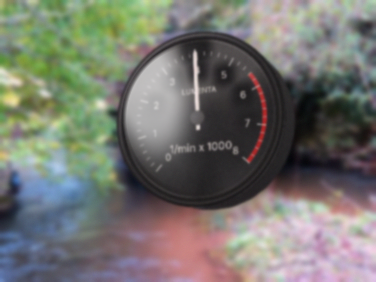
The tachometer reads **4000** rpm
